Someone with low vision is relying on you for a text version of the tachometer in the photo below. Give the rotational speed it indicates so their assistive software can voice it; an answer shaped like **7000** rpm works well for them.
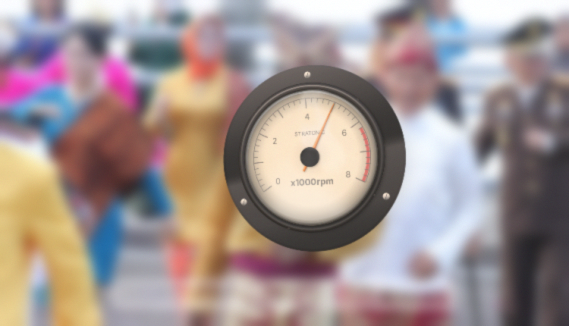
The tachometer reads **5000** rpm
